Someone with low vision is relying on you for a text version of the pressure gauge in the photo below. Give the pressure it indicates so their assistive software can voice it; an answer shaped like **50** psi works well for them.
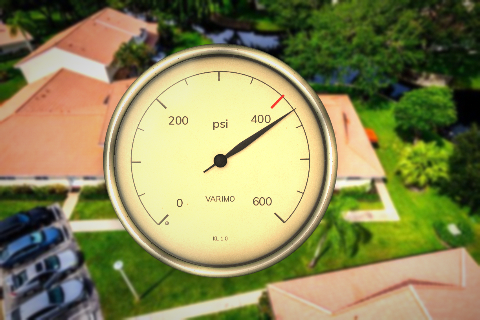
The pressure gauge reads **425** psi
